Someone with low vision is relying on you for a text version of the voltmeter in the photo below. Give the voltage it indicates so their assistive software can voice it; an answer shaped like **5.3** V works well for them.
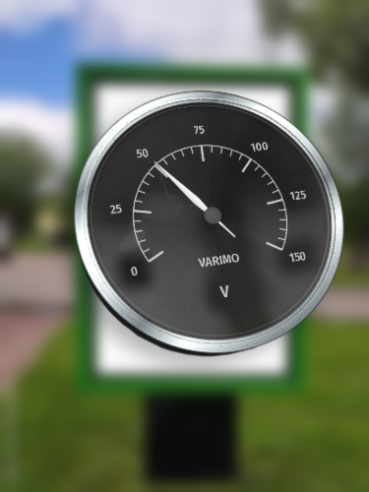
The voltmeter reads **50** V
